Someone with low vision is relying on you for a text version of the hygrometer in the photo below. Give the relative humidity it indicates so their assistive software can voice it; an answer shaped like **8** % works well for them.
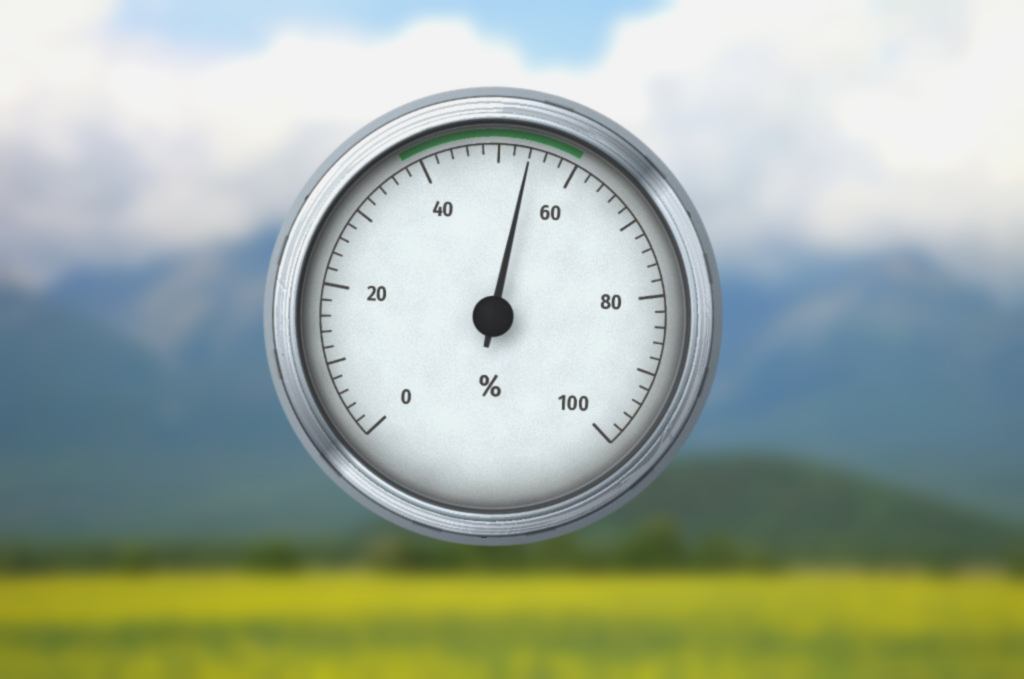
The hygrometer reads **54** %
